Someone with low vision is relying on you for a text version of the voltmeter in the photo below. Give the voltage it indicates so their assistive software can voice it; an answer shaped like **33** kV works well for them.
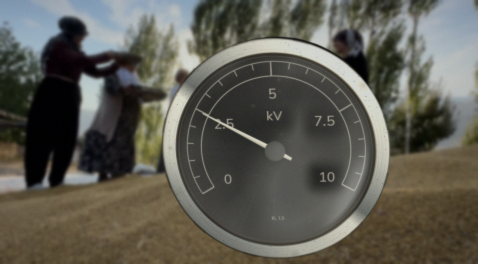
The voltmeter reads **2.5** kV
